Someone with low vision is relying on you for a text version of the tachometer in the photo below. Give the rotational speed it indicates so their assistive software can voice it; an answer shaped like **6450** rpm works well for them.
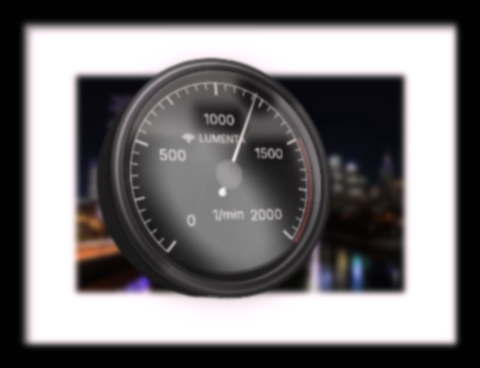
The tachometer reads **1200** rpm
